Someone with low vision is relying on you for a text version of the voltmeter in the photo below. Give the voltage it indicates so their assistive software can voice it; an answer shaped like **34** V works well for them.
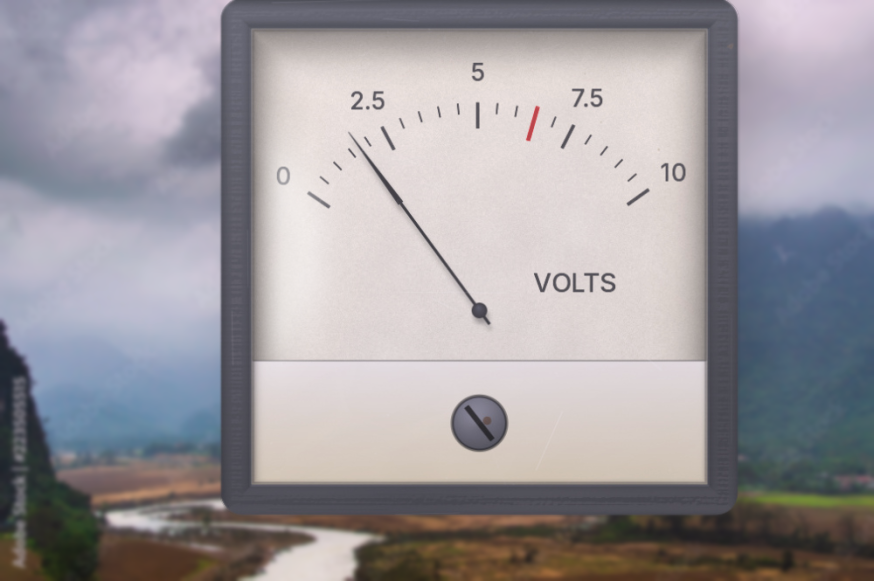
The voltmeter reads **1.75** V
